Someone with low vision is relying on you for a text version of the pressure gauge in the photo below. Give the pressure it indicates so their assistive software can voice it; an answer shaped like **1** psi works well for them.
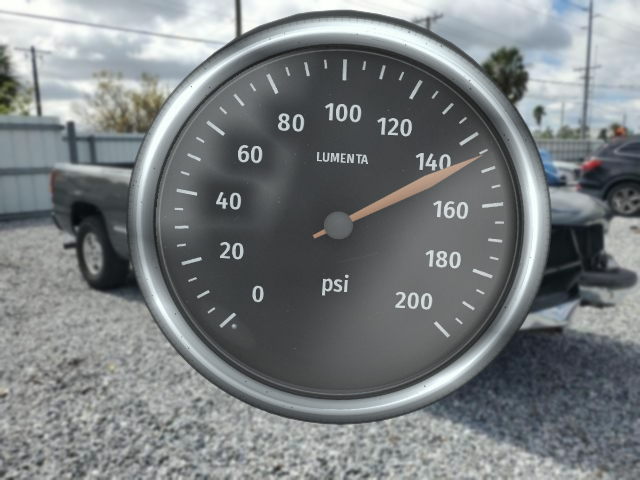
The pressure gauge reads **145** psi
